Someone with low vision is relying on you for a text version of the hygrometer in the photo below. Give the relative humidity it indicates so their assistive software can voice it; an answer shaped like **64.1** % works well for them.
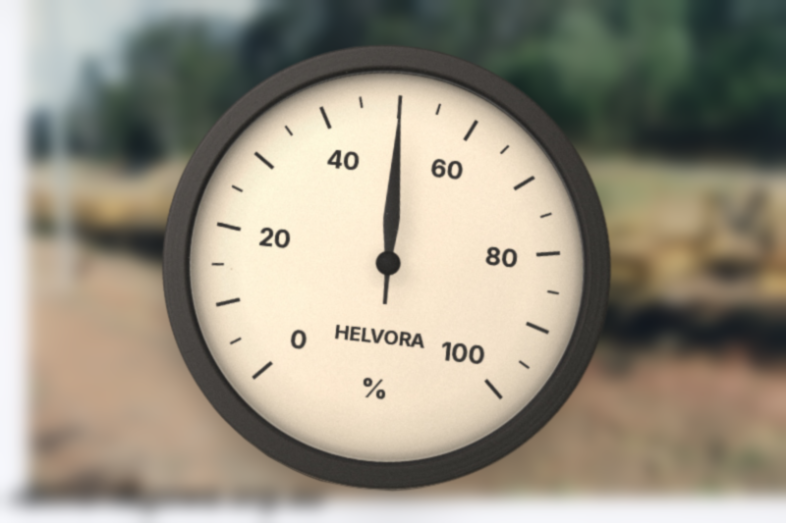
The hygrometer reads **50** %
